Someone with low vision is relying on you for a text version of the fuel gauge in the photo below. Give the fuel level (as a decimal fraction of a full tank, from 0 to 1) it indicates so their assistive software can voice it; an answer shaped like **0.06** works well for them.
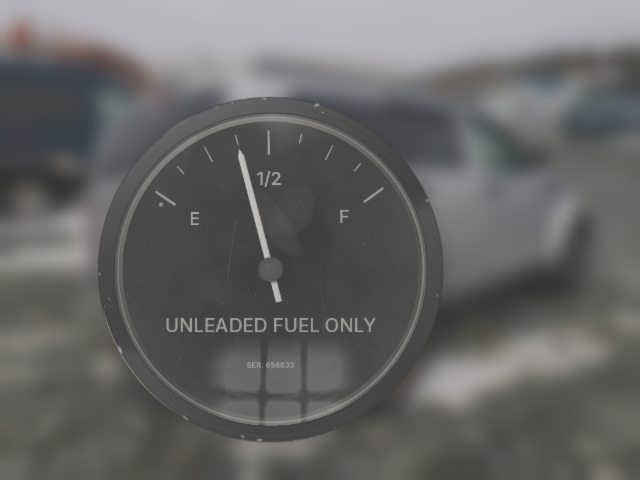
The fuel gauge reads **0.375**
